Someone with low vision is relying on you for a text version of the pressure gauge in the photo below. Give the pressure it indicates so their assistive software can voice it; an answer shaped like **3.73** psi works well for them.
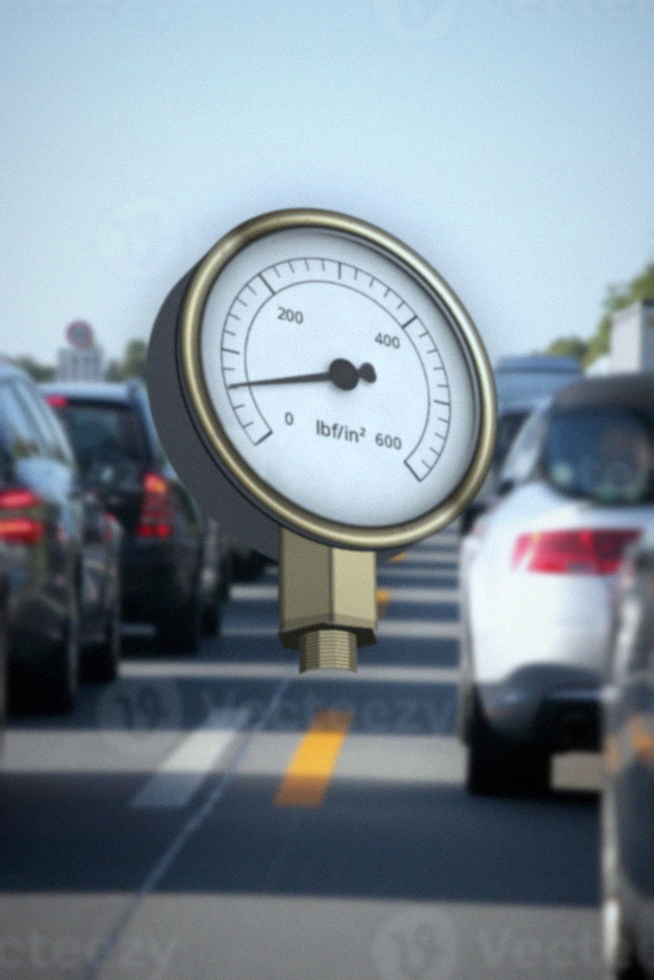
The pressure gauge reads **60** psi
